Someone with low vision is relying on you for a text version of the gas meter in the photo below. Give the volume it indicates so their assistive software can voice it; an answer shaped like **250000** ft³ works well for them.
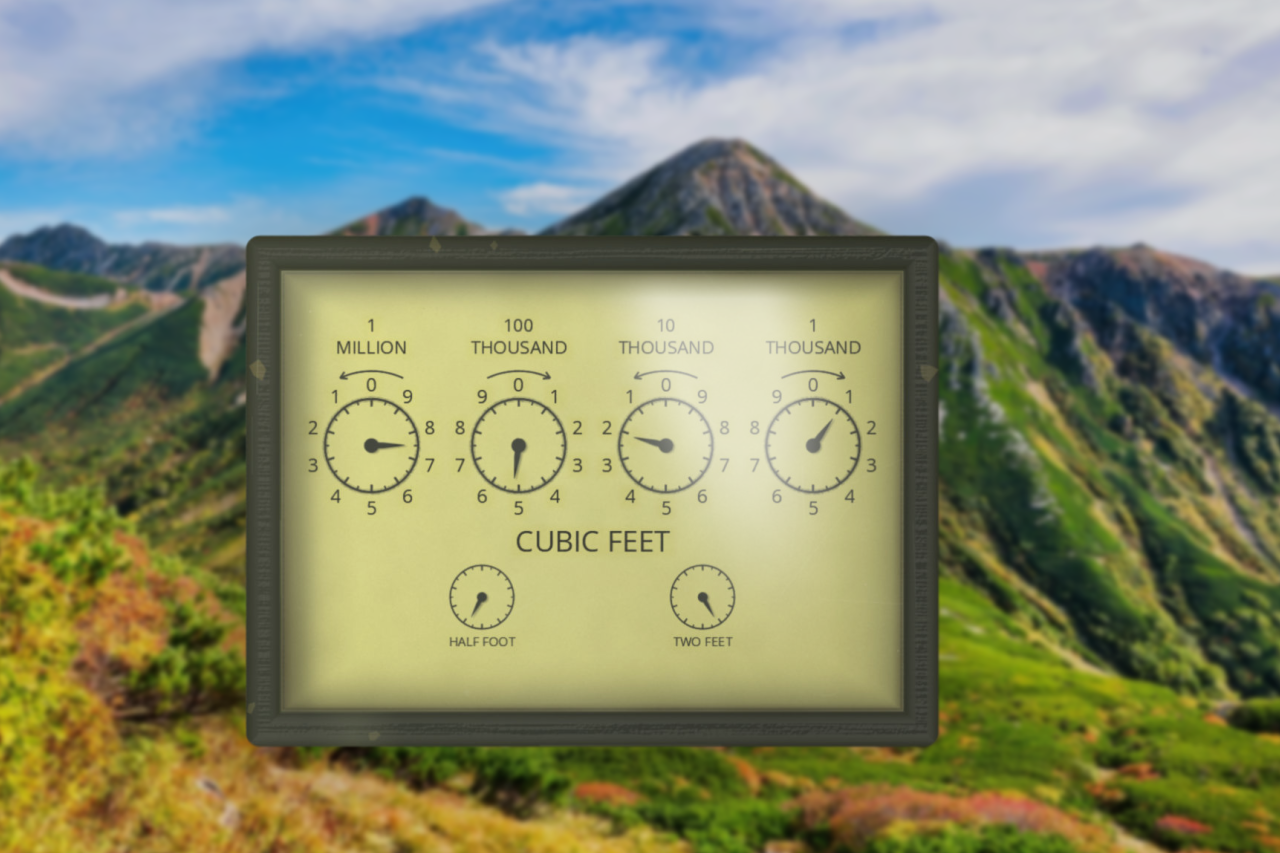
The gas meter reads **752100** ft³
